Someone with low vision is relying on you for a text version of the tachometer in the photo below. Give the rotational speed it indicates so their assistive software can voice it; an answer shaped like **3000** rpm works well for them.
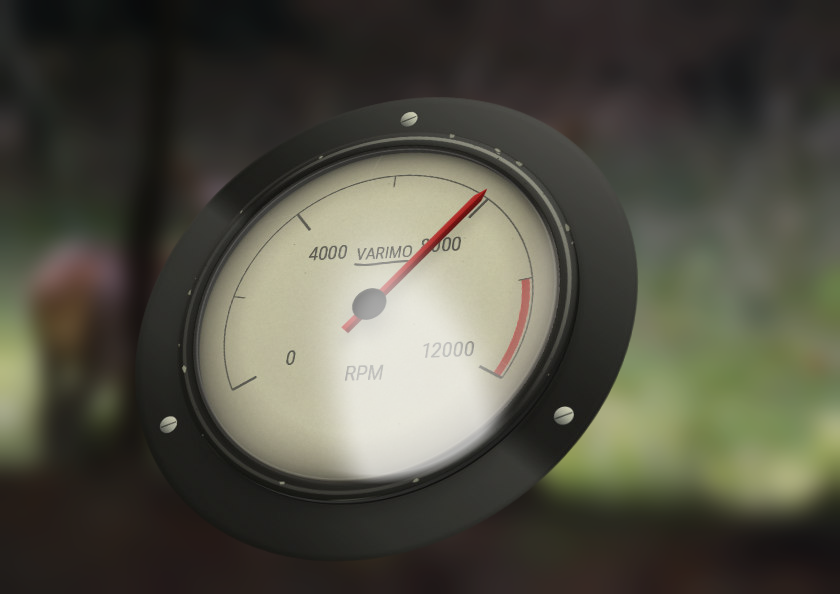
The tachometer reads **8000** rpm
